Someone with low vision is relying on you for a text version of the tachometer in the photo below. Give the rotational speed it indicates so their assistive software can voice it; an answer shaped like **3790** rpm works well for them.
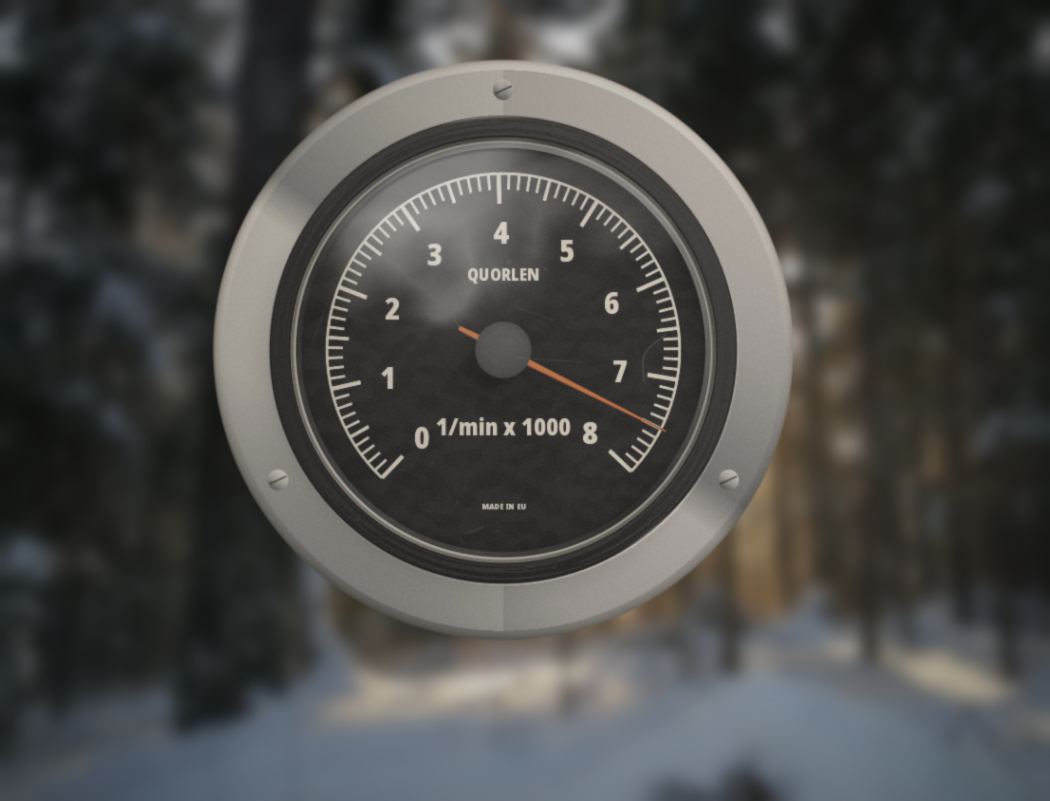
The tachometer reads **7500** rpm
